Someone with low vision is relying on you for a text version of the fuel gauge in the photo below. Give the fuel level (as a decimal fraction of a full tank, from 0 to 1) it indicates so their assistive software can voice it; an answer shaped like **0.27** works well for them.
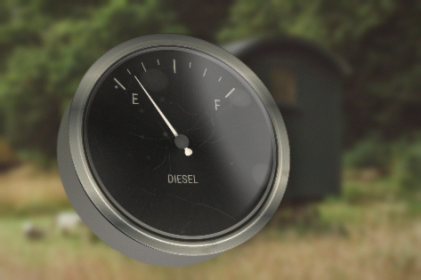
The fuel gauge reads **0.125**
